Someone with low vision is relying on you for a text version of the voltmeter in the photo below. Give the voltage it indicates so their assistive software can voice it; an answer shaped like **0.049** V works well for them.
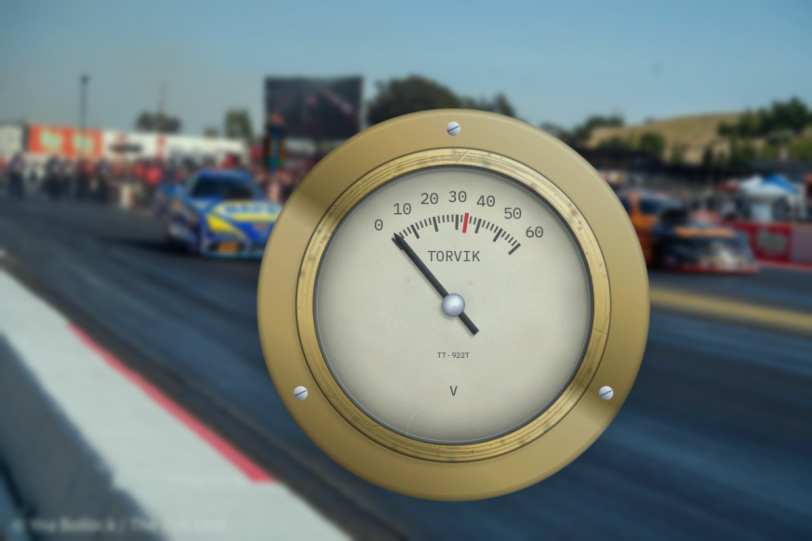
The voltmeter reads **2** V
